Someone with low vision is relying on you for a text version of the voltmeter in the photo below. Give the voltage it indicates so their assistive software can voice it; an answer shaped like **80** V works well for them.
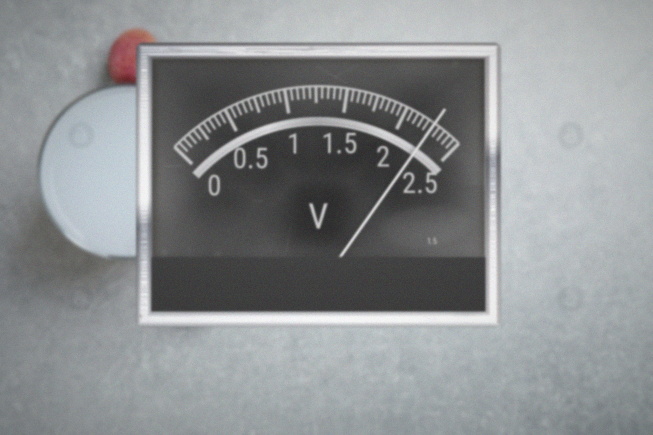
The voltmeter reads **2.25** V
